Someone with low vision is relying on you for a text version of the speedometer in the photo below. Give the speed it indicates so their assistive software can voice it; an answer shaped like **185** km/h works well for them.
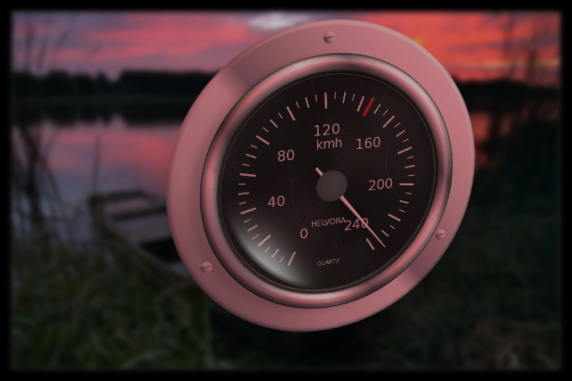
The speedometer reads **235** km/h
